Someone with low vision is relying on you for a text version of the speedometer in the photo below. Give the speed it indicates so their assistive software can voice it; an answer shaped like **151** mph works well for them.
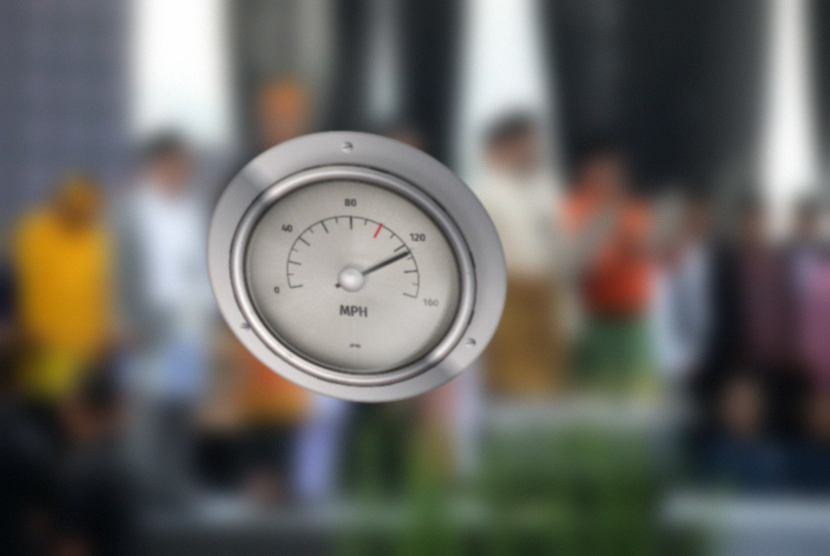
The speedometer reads **125** mph
